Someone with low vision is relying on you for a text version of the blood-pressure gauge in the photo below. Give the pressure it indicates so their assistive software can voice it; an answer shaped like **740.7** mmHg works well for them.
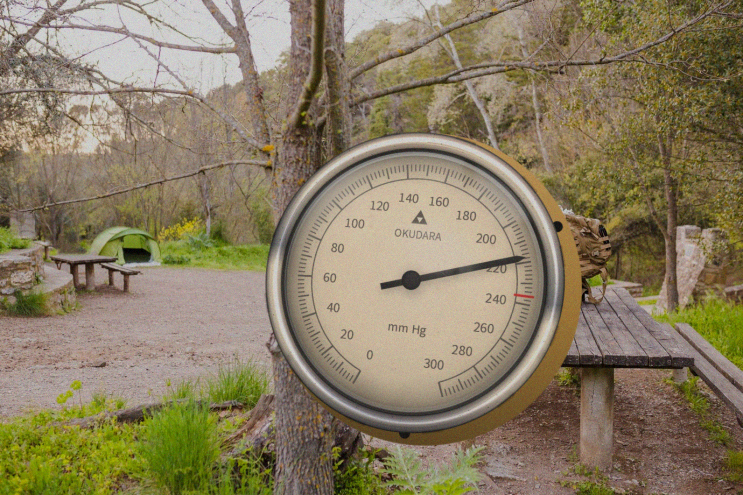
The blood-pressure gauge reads **218** mmHg
